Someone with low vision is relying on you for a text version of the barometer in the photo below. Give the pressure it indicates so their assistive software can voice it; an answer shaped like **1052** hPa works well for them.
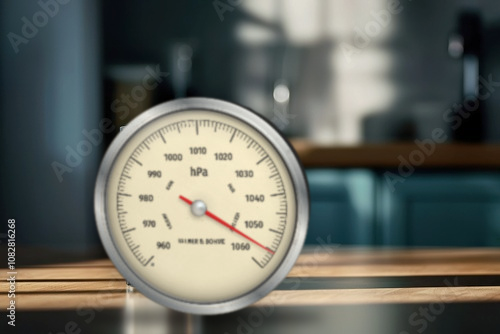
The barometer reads **1055** hPa
